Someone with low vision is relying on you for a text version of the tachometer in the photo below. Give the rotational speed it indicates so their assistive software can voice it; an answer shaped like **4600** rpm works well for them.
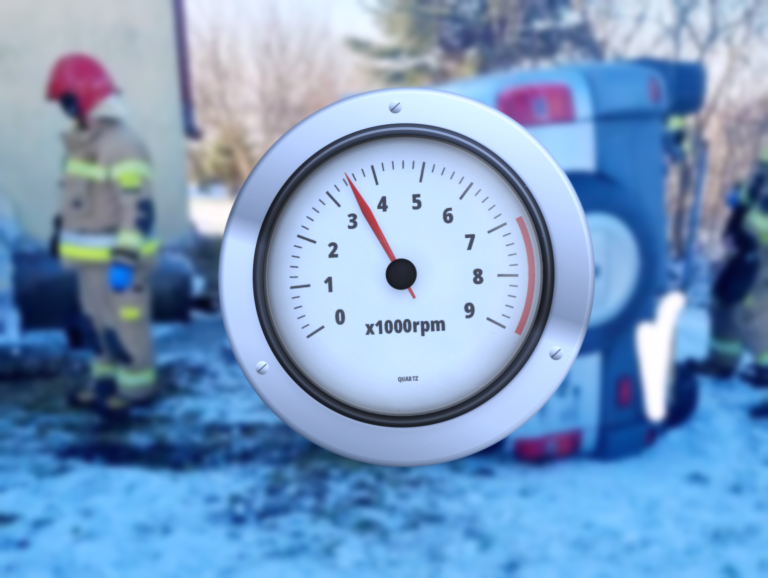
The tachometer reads **3500** rpm
